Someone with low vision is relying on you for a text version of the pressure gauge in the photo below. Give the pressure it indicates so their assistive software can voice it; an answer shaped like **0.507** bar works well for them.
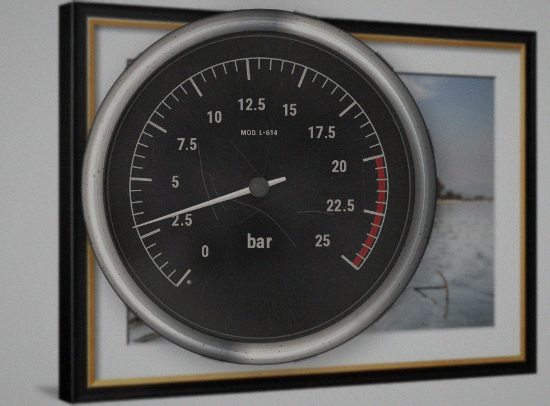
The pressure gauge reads **3** bar
